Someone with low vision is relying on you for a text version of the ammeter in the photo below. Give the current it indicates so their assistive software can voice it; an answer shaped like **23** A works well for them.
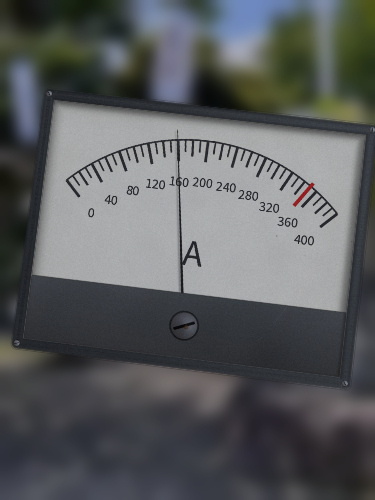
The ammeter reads **160** A
